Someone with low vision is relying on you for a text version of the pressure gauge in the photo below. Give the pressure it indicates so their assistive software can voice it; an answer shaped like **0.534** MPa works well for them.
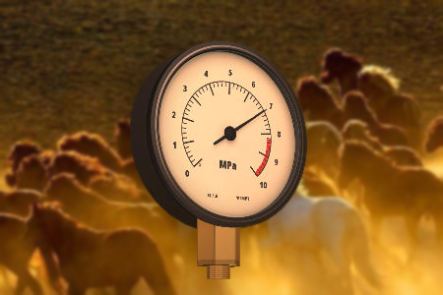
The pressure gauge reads **7** MPa
